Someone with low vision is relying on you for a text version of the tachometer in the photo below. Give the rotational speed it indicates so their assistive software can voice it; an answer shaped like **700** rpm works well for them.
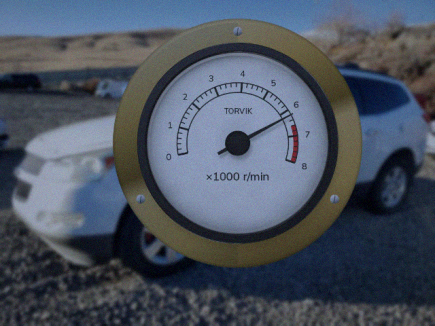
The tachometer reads **6200** rpm
